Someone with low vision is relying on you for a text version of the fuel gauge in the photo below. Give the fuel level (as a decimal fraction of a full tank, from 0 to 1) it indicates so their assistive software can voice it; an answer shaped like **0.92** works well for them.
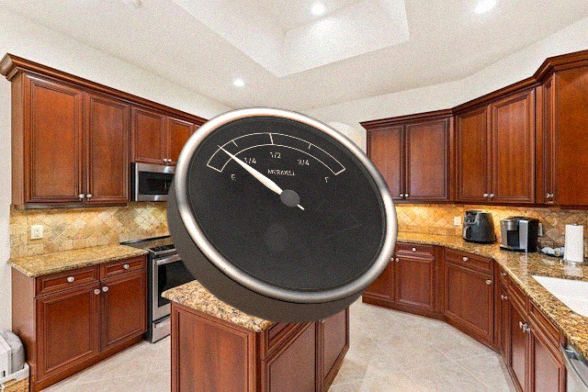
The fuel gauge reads **0.125**
